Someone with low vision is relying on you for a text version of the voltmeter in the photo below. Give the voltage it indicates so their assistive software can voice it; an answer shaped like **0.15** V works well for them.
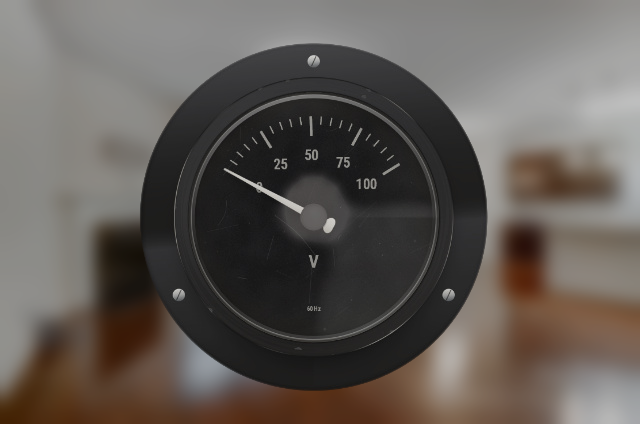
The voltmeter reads **0** V
